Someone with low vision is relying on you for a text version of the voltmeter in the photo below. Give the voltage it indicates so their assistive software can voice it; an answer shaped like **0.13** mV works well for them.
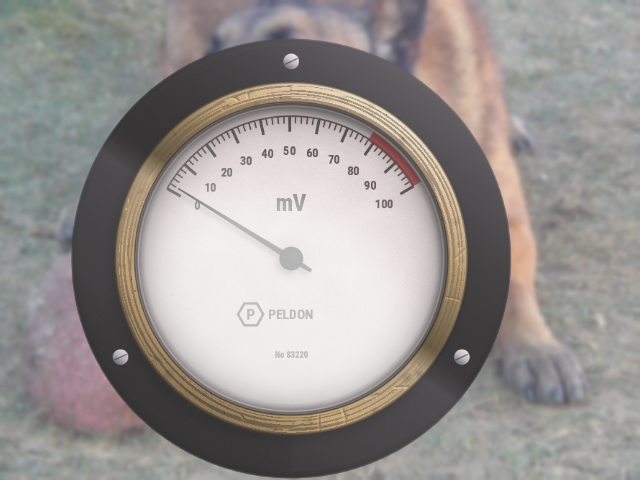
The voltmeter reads **2** mV
